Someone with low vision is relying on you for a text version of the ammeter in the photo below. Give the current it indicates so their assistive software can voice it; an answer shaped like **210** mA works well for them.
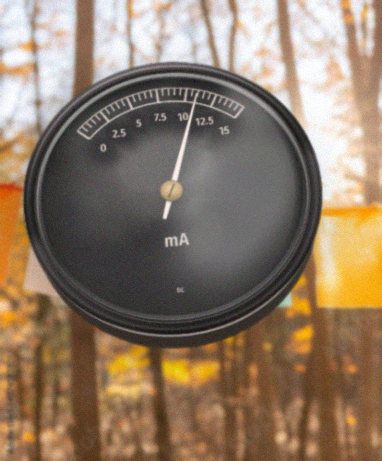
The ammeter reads **11** mA
